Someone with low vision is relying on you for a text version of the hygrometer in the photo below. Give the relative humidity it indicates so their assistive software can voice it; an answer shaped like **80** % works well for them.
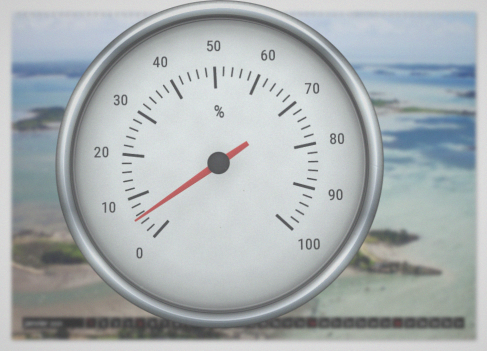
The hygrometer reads **5** %
